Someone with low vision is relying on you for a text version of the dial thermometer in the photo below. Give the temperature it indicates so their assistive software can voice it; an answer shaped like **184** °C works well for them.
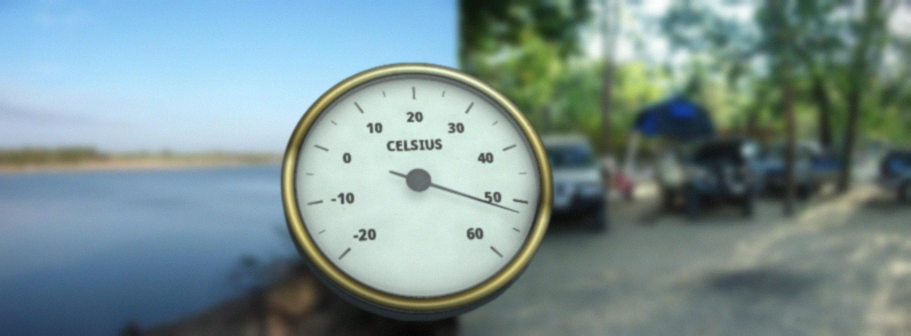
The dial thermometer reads **52.5** °C
